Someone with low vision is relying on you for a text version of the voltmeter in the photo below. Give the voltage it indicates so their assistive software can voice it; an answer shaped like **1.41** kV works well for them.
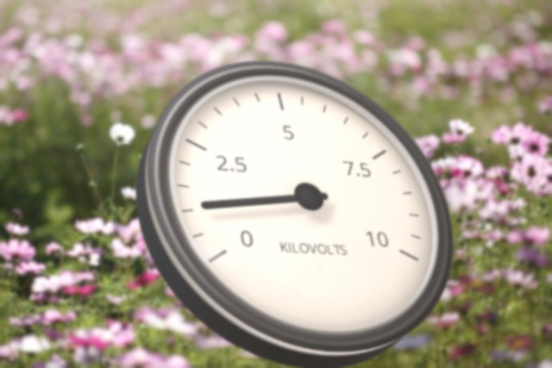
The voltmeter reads **1** kV
